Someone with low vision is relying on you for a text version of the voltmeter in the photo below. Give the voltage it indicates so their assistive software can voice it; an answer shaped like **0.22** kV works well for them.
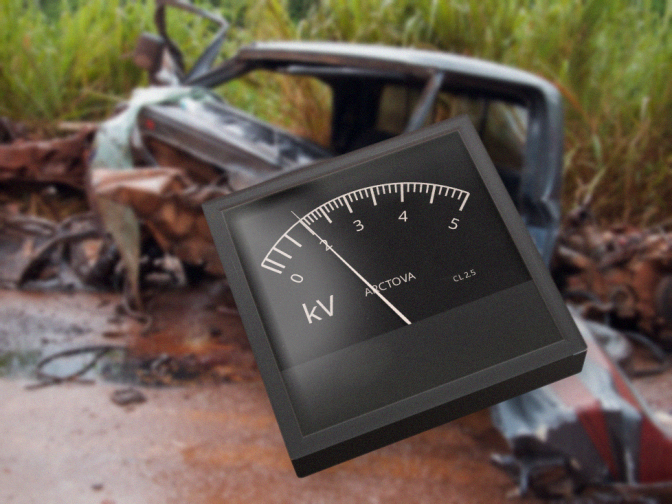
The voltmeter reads **2** kV
